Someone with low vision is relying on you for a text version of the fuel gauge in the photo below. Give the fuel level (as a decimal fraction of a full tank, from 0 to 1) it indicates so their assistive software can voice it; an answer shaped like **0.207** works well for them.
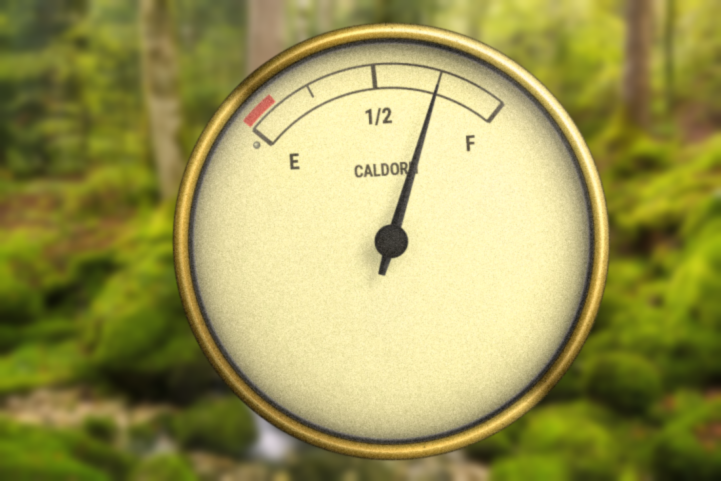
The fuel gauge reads **0.75**
